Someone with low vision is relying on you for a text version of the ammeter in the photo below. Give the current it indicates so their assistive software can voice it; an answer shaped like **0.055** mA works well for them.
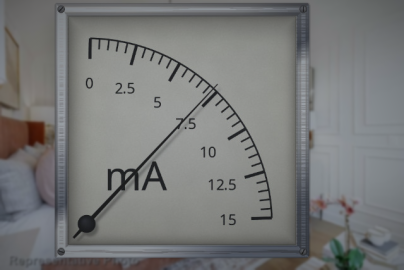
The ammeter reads **7.25** mA
